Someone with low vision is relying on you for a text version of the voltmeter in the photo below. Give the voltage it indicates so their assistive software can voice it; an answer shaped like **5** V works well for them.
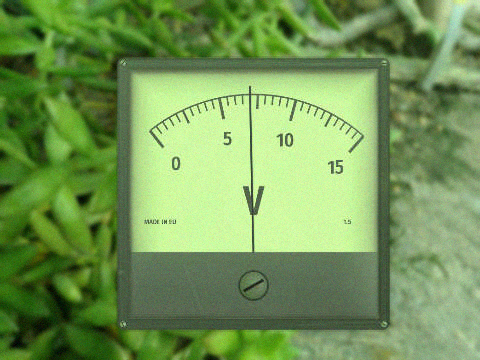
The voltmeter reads **7** V
